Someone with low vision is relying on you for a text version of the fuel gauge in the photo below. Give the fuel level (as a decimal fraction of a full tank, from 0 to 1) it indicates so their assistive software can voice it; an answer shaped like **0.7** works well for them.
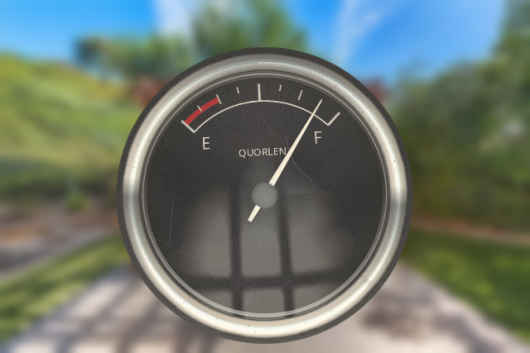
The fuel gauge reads **0.875**
